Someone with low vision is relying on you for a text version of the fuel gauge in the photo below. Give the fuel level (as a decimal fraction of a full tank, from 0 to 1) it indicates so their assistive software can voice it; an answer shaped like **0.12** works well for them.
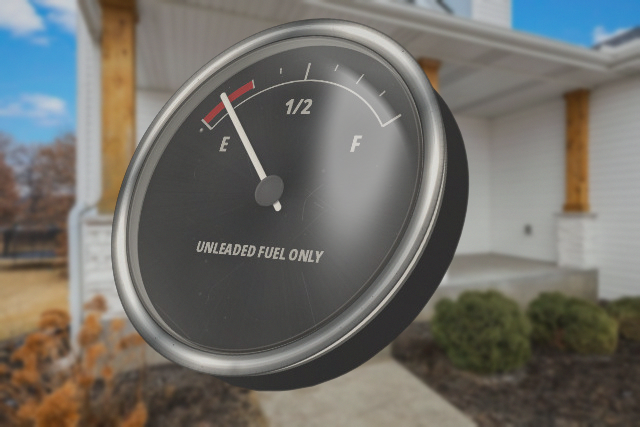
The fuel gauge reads **0.125**
